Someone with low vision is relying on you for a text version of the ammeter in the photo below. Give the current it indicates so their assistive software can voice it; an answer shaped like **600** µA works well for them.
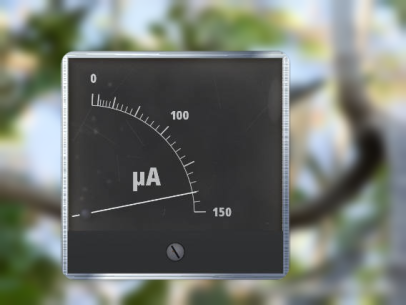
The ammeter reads **140** µA
